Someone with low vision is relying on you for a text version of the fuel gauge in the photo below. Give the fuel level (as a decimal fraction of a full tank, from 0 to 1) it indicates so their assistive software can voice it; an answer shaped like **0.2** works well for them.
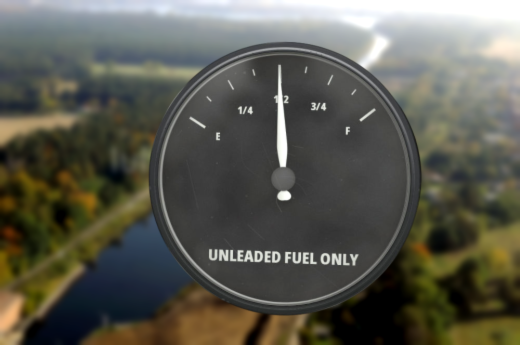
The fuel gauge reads **0.5**
